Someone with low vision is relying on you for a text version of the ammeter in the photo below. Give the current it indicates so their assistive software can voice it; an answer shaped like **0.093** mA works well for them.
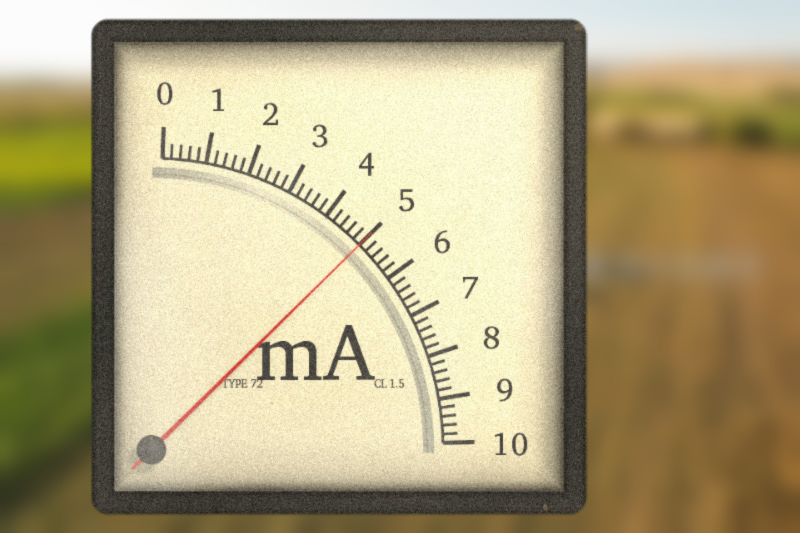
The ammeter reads **5** mA
